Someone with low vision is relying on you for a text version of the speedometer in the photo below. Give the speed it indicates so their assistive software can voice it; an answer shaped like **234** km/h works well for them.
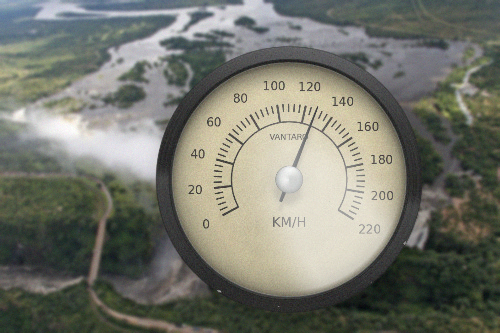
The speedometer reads **128** km/h
